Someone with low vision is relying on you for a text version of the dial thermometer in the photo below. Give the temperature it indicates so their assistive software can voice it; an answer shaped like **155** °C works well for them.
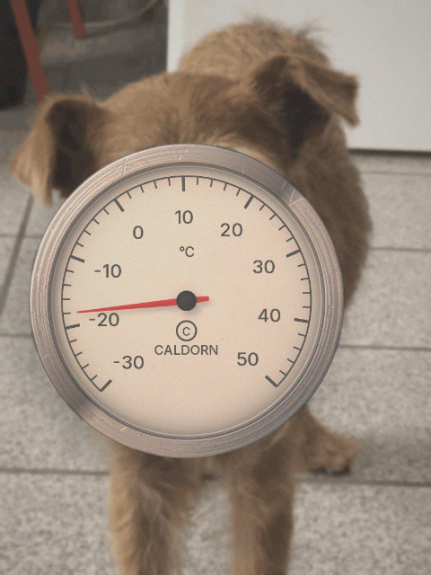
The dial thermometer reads **-18** °C
